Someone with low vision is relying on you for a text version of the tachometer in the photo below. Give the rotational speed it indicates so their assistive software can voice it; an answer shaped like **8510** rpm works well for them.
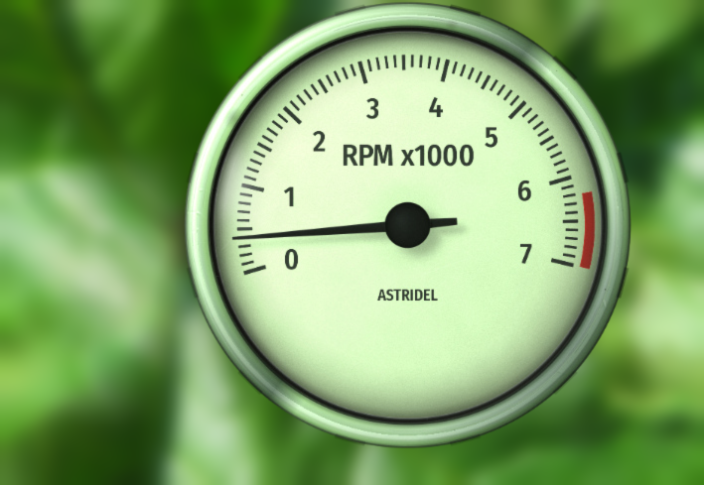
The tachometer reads **400** rpm
